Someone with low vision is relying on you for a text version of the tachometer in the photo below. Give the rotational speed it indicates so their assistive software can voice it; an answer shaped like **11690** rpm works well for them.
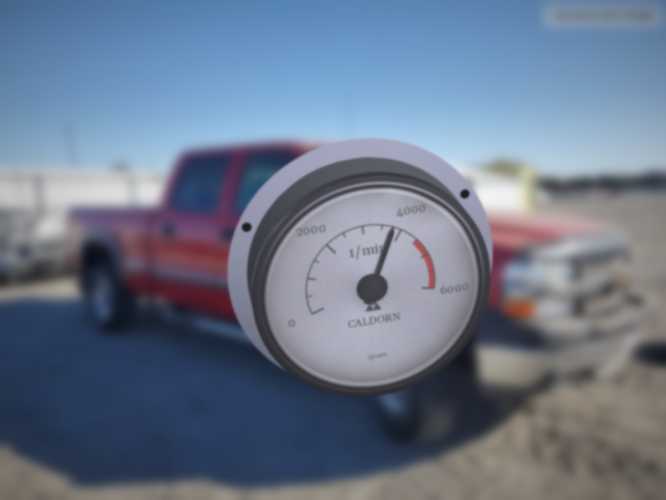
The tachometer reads **3750** rpm
